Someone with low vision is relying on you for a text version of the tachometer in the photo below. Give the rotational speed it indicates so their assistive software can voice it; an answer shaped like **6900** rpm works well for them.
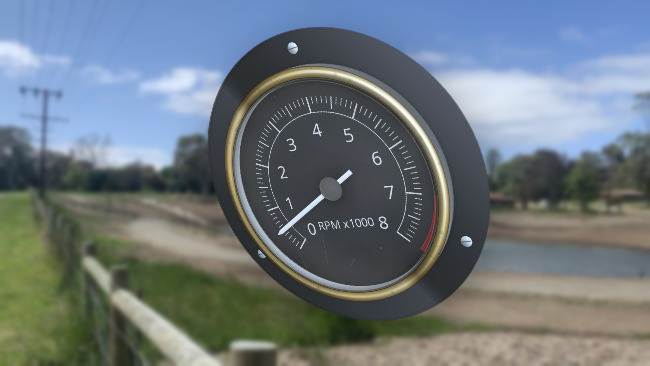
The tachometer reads **500** rpm
